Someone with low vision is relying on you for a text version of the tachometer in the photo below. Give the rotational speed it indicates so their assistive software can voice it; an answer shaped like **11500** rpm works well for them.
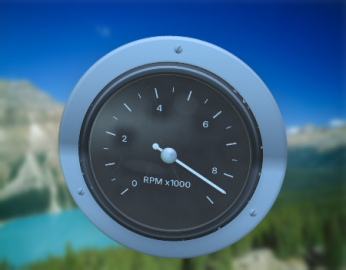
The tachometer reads **8500** rpm
